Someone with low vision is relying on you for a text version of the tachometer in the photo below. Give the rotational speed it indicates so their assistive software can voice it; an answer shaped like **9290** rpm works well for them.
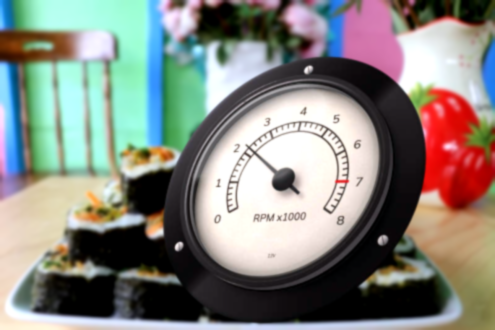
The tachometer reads **2200** rpm
